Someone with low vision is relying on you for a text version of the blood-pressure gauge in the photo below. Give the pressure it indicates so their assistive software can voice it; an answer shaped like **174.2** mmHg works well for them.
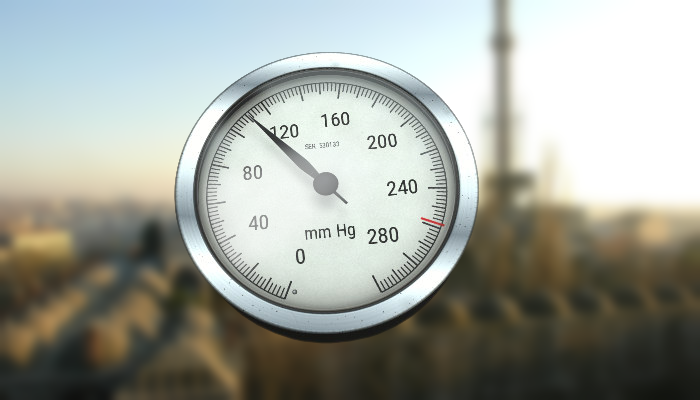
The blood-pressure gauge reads **110** mmHg
